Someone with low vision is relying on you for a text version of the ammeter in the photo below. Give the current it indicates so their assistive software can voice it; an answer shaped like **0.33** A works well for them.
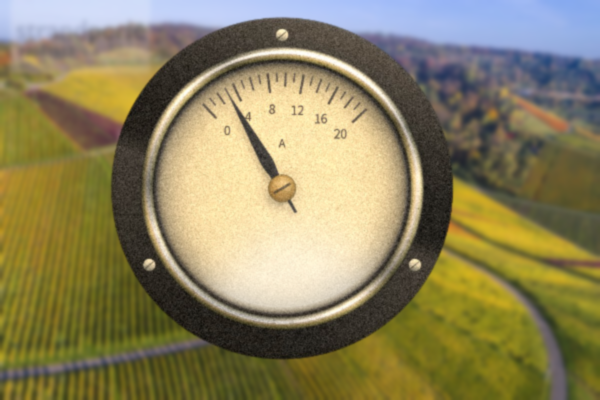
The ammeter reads **3** A
